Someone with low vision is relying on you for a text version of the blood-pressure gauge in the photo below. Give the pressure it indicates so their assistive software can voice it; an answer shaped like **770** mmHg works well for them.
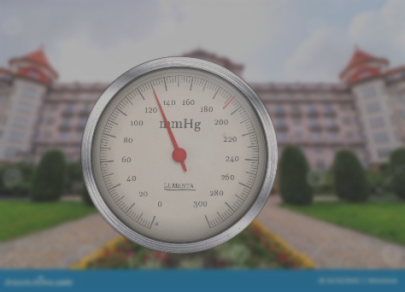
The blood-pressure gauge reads **130** mmHg
